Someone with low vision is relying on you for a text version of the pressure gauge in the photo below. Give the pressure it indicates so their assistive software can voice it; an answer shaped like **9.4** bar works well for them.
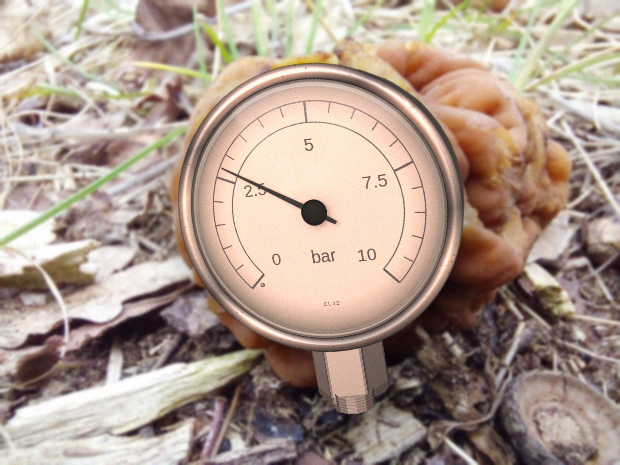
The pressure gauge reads **2.75** bar
